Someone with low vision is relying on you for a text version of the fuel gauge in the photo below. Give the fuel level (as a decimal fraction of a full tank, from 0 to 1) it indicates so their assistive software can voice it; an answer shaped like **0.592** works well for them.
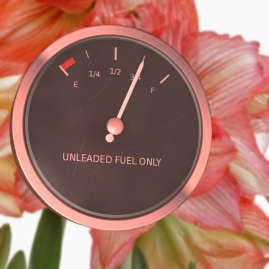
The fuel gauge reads **0.75**
